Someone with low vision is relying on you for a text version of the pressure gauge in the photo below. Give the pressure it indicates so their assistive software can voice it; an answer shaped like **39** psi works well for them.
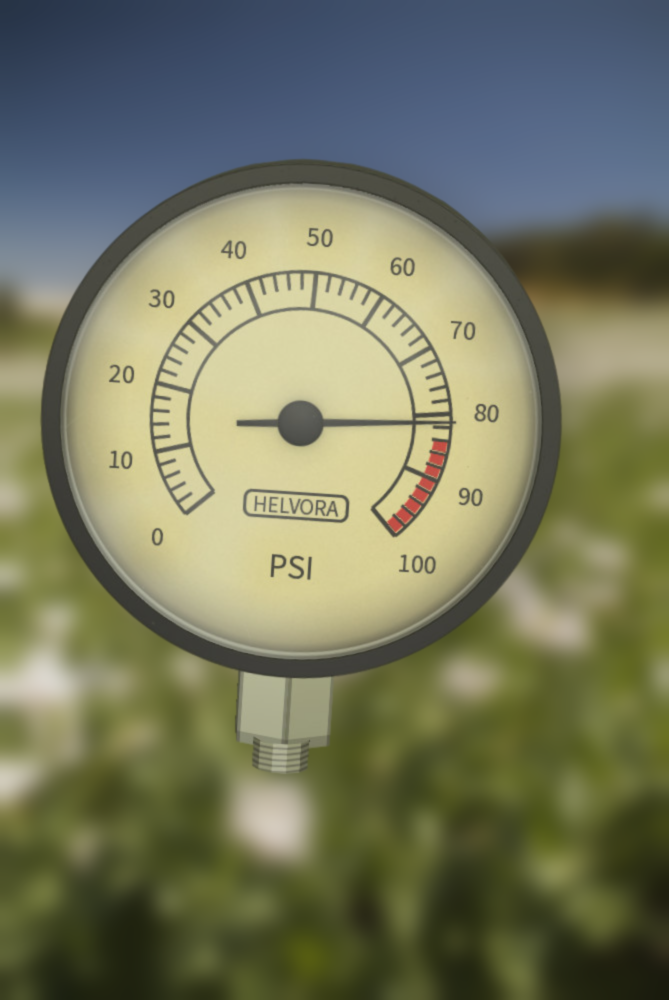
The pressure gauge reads **81** psi
